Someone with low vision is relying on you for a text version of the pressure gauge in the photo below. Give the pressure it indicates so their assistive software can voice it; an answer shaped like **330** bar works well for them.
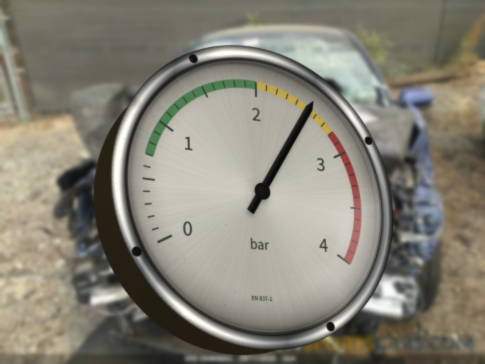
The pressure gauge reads **2.5** bar
